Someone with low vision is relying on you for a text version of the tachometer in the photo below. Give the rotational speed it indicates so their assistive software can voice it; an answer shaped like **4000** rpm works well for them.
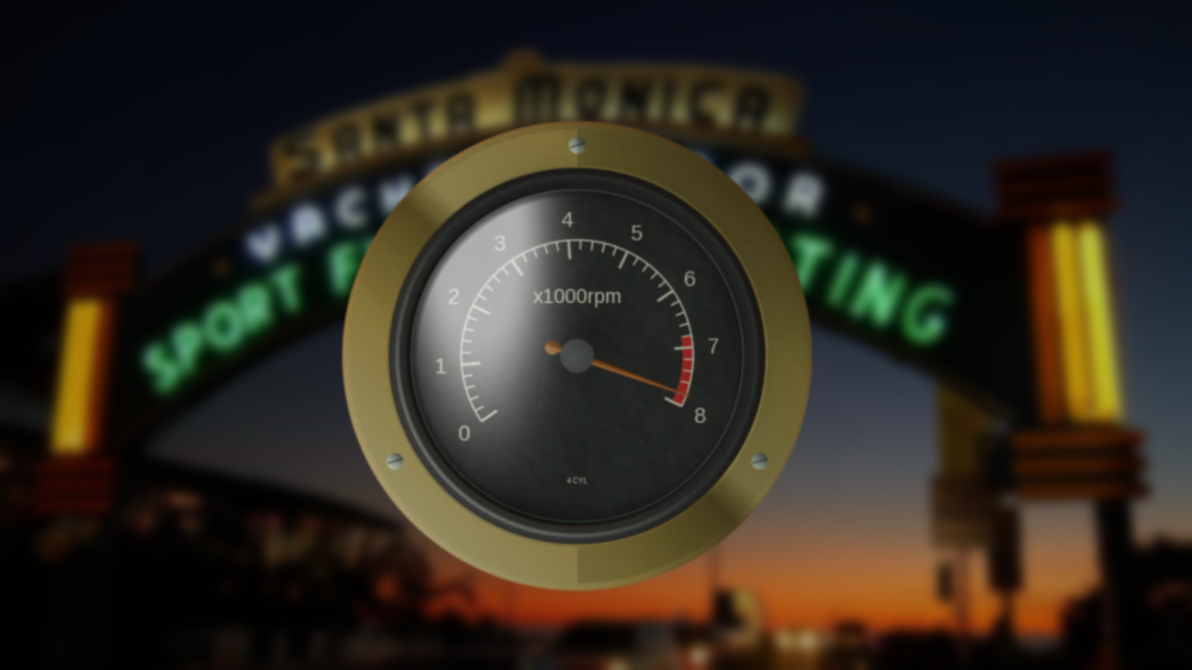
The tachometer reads **7800** rpm
